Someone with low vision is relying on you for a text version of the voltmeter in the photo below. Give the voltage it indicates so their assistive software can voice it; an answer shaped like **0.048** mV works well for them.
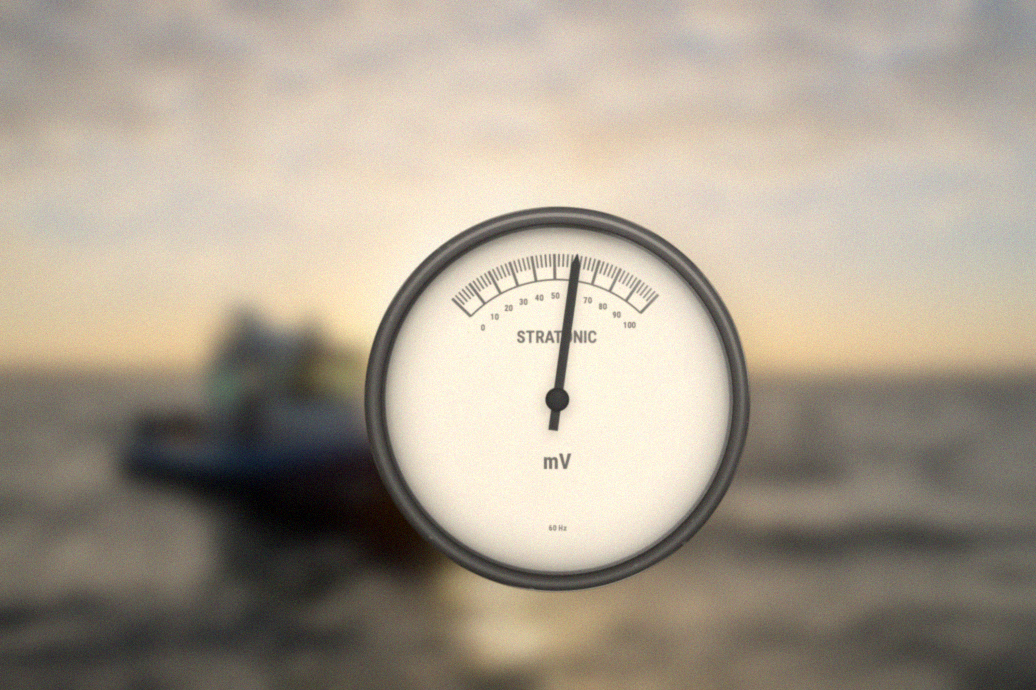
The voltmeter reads **60** mV
